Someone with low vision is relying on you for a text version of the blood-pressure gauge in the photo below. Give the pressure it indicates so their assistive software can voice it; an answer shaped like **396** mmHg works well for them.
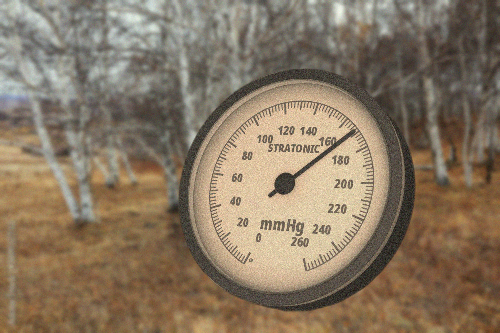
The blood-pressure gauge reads **170** mmHg
